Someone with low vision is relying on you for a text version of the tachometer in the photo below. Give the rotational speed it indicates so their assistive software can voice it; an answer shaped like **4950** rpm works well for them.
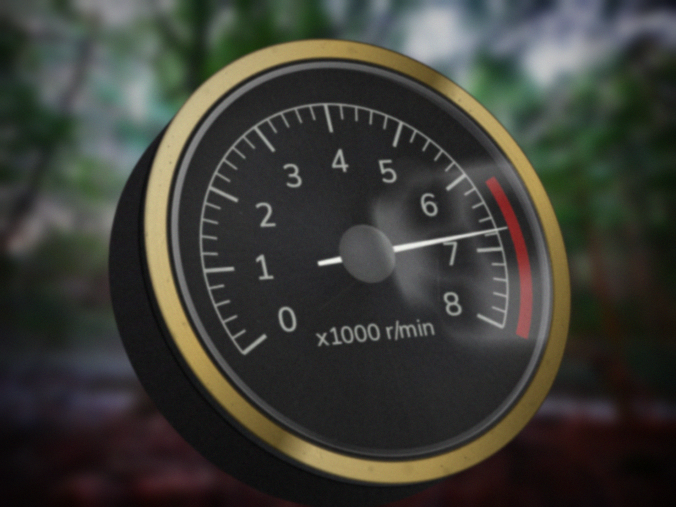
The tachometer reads **6800** rpm
